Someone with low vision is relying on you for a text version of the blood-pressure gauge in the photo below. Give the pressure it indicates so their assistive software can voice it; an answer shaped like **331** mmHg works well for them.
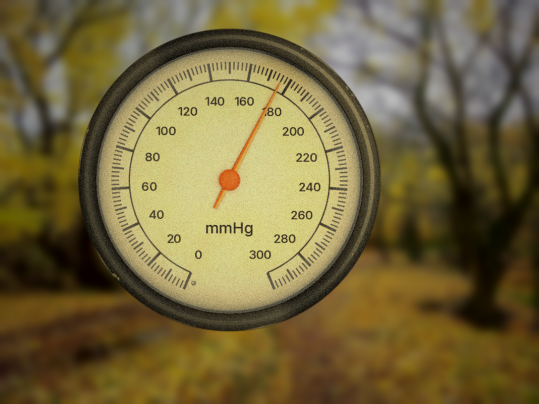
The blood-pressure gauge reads **176** mmHg
